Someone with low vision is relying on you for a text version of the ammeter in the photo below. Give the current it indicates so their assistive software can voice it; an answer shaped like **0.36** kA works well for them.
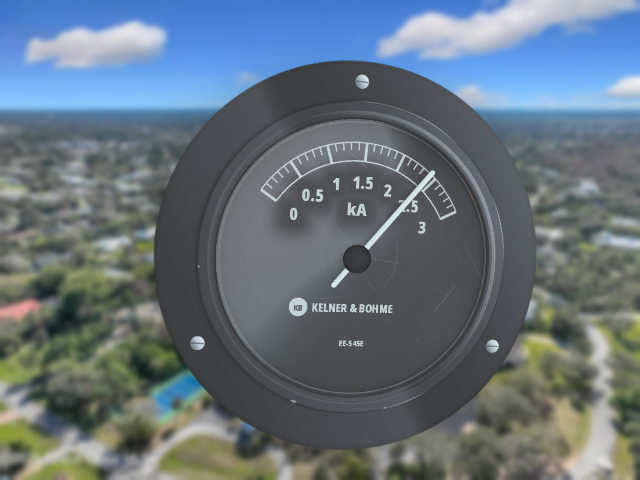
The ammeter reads **2.4** kA
